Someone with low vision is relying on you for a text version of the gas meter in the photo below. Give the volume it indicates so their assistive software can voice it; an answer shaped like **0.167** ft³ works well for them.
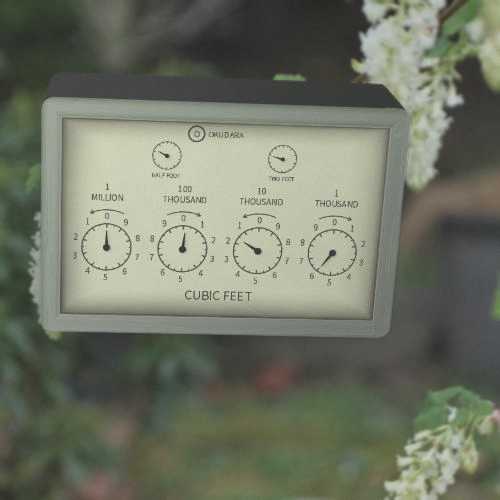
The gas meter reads **1600** ft³
